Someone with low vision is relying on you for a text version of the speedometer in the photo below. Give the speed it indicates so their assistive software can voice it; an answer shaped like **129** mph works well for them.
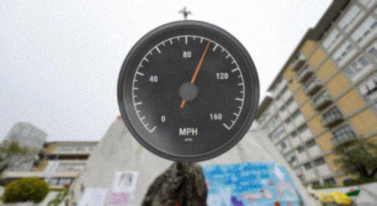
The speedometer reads **95** mph
